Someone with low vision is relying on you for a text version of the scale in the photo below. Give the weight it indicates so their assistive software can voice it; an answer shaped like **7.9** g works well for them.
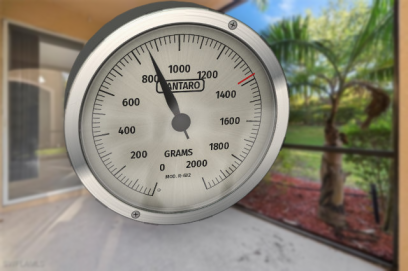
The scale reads **860** g
